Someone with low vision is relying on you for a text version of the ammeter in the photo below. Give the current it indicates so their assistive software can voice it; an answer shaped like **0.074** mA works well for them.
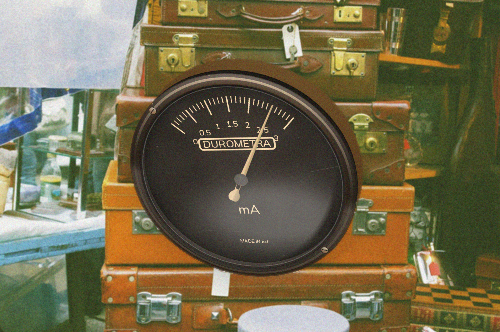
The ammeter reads **2.5** mA
